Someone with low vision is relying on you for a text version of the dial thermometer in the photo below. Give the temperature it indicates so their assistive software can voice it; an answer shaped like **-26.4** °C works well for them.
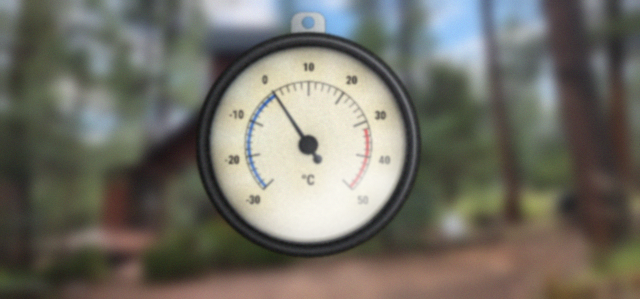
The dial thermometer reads **0** °C
